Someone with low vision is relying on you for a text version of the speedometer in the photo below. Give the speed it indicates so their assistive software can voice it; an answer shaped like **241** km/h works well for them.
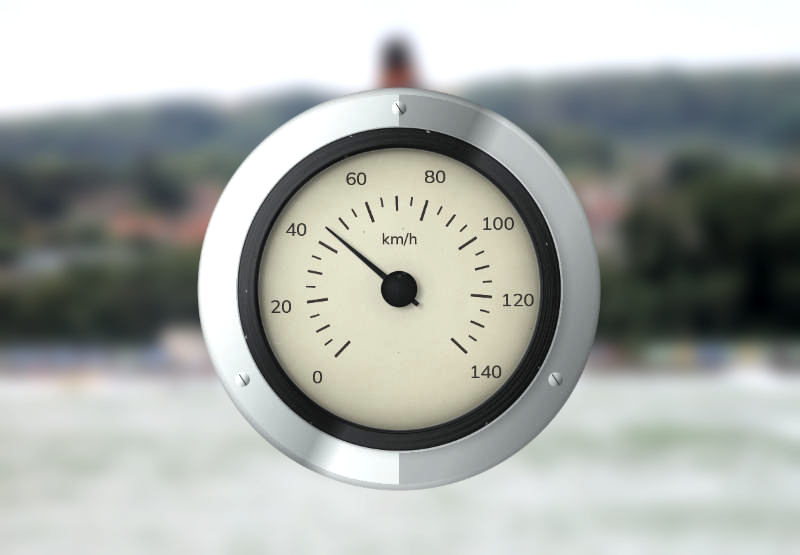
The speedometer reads **45** km/h
